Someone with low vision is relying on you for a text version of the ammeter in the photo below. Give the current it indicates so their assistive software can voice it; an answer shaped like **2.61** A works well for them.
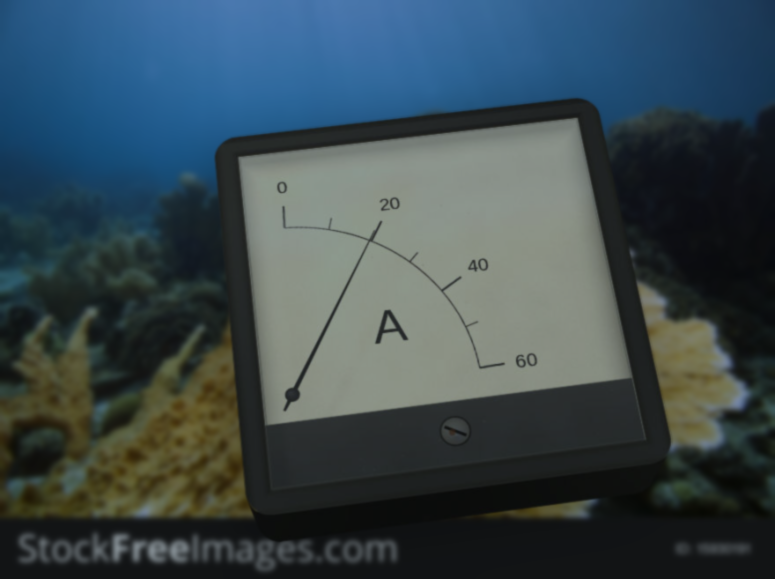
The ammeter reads **20** A
